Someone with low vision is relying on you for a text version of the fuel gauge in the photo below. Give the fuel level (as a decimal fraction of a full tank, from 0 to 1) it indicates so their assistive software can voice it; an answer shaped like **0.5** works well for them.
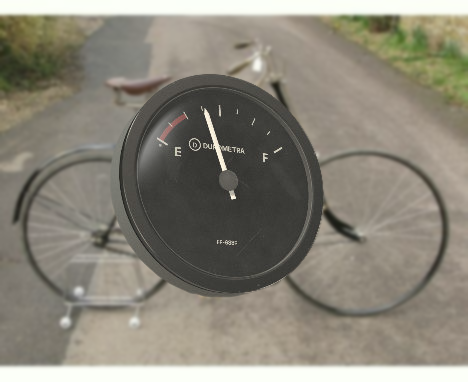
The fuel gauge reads **0.375**
